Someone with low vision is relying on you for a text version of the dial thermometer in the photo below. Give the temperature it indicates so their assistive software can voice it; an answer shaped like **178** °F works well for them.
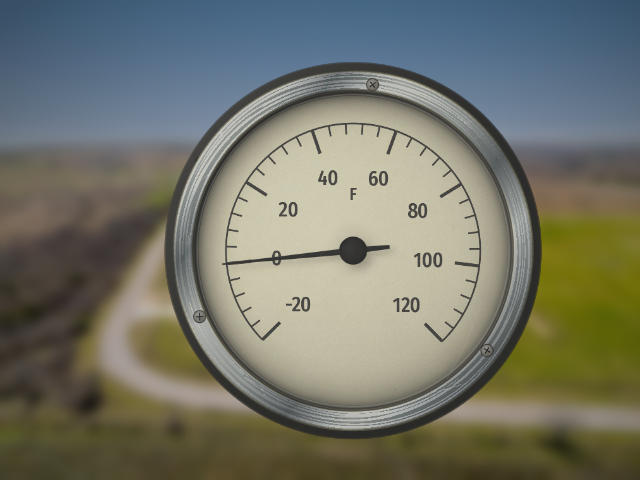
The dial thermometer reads **0** °F
